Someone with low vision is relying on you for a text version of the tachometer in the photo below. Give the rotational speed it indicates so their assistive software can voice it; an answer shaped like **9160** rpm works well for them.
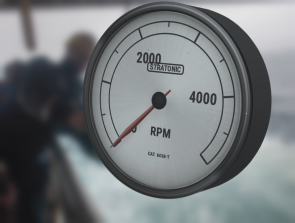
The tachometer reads **0** rpm
